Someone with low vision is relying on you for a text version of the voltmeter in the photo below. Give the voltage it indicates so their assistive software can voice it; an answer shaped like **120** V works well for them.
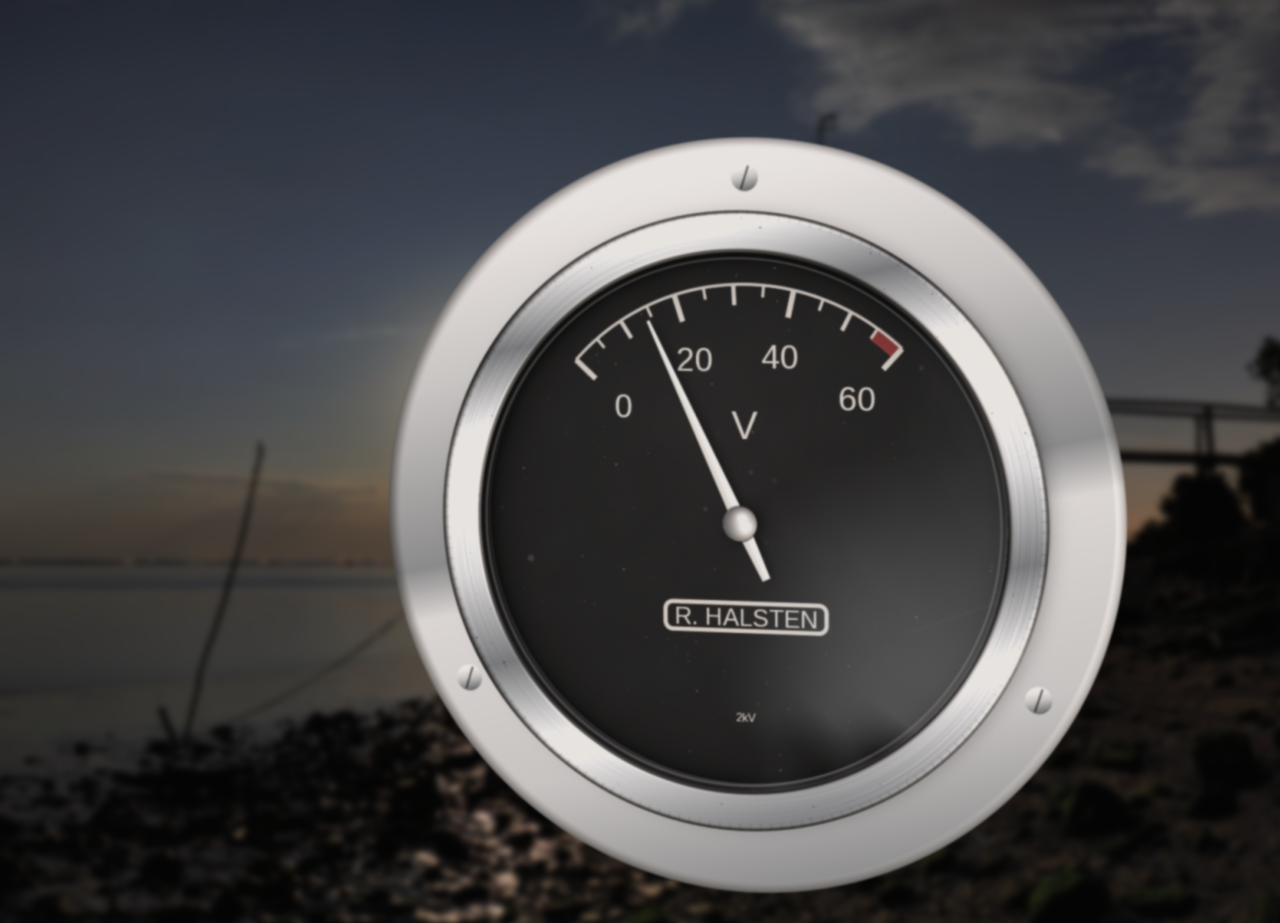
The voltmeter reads **15** V
